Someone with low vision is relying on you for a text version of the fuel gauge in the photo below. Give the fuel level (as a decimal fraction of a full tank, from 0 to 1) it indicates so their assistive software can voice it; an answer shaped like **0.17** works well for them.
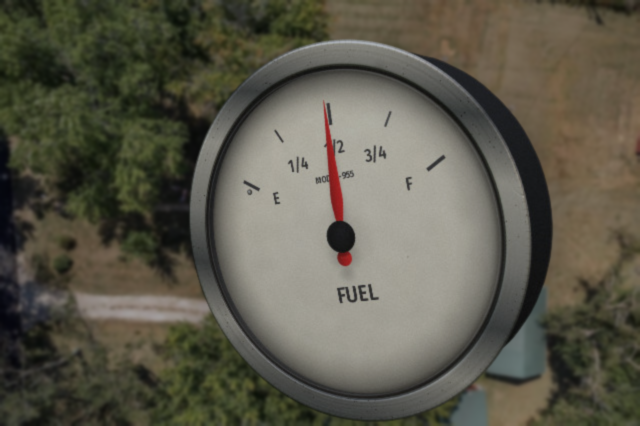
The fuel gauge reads **0.5**
